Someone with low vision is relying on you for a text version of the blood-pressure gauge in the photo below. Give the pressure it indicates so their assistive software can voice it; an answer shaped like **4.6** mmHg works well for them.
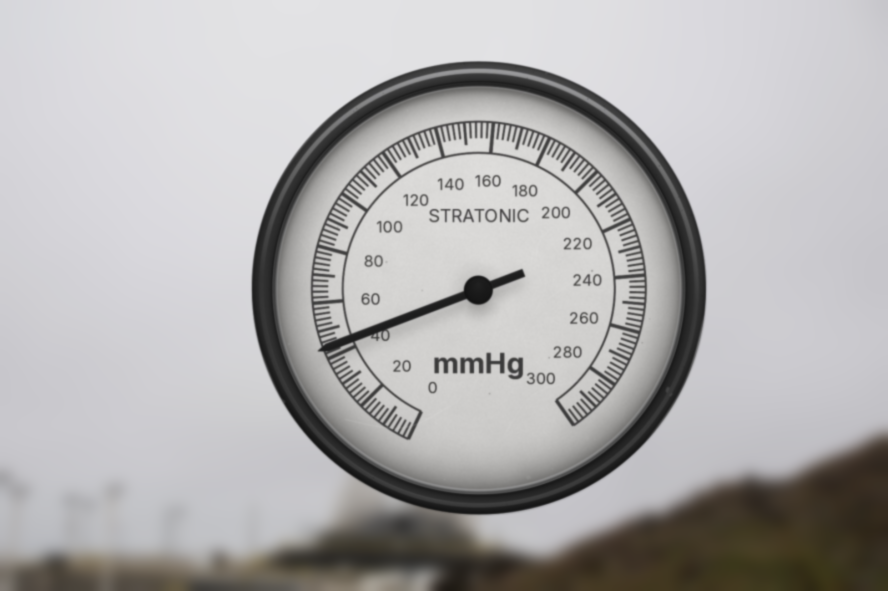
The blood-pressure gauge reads **44** mmHg
